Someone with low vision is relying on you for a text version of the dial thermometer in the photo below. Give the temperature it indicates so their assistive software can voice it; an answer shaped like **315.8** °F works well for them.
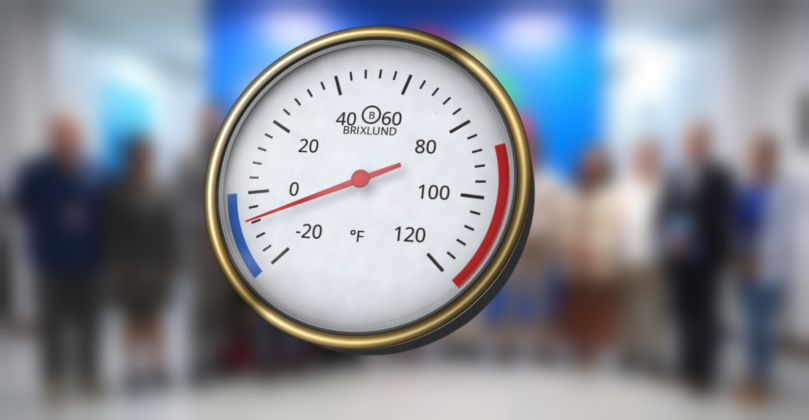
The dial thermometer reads **-8** °F
